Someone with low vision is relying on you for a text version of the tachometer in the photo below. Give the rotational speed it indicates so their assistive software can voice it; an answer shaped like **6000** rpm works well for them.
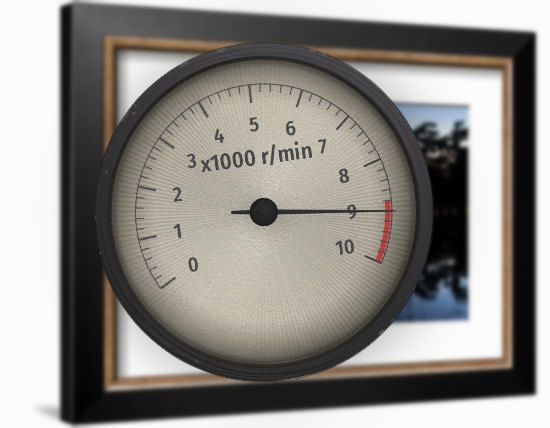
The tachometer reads **9000** rpm
